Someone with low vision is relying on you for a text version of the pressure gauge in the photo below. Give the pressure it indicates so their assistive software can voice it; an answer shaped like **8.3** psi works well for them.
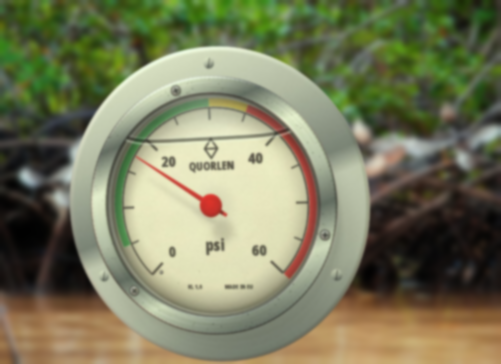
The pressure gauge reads **17.5** psi
